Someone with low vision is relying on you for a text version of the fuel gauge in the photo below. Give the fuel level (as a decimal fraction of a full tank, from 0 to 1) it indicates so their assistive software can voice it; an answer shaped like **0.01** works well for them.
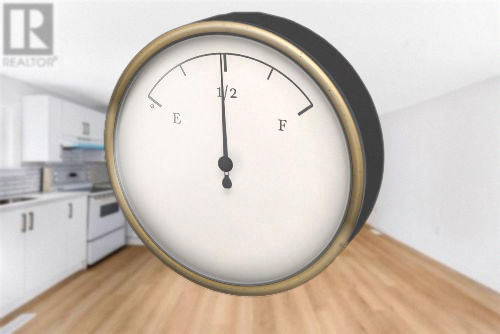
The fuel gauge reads **0.5**
